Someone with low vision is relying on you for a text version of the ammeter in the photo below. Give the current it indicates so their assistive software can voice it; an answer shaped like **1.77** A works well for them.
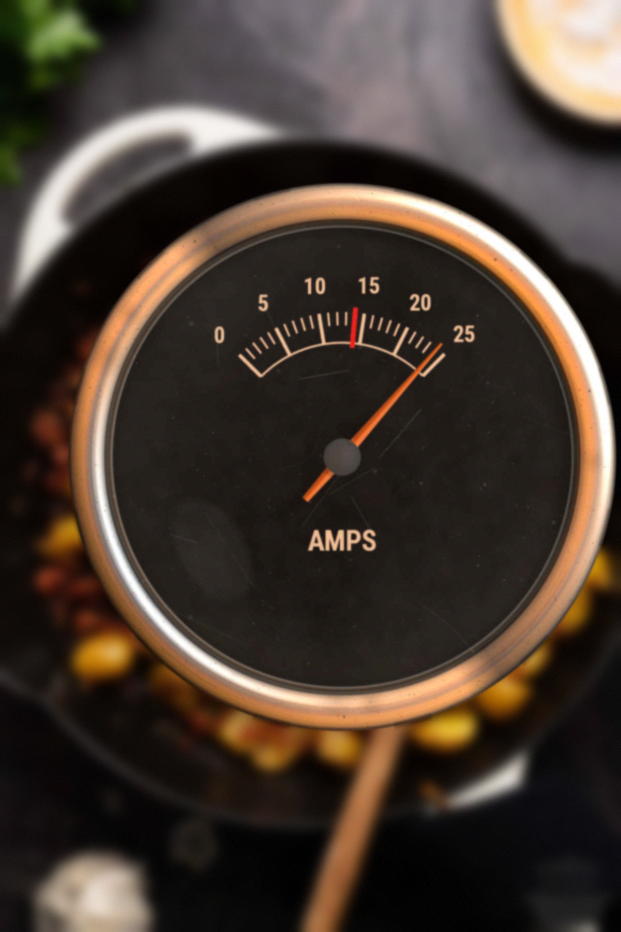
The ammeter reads **24** A
